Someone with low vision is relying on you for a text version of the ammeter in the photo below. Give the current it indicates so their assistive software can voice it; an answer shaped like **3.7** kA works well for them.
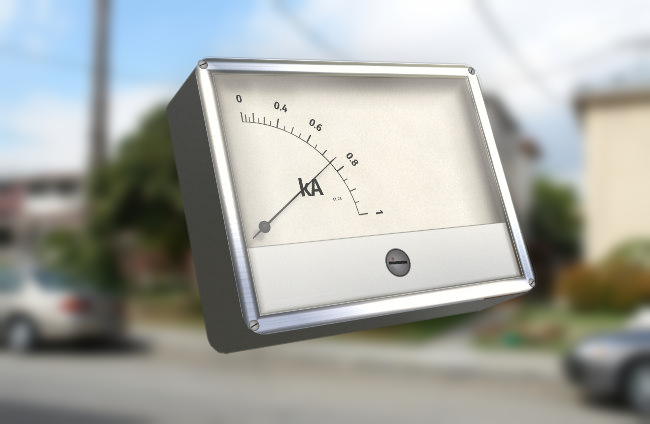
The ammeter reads **0.75** kA
